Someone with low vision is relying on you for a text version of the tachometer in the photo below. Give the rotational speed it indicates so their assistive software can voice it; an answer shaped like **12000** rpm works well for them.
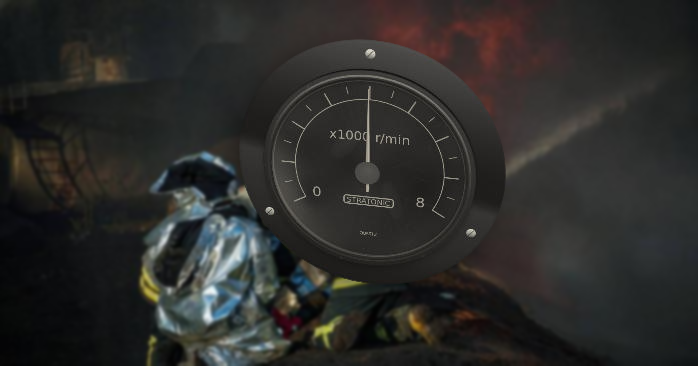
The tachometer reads **4000** rpm
